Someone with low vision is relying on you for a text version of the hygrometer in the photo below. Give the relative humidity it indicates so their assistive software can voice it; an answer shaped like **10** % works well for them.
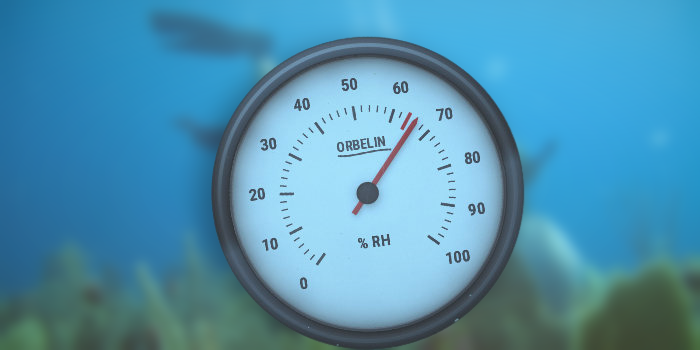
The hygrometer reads **66** %
